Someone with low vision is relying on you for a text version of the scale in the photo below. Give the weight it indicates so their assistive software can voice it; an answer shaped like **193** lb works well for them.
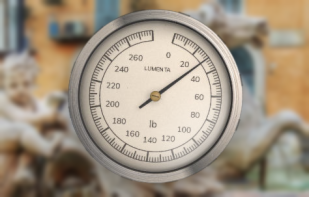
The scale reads **30** lb
